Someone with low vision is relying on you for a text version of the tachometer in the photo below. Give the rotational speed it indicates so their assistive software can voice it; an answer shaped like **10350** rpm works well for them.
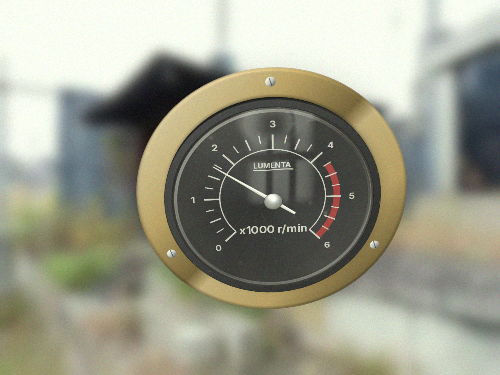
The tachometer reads **1750** rpm
